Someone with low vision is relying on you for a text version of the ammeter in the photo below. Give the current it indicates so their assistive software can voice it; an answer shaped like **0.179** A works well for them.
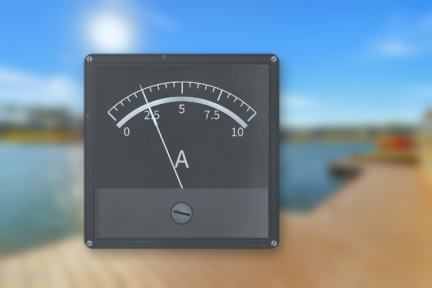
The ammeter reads **2.5** A
